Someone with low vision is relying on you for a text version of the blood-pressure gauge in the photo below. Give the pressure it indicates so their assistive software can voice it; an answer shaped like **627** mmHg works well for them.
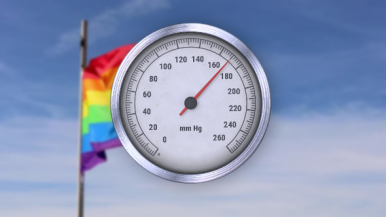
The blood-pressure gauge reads **170** mmHg
